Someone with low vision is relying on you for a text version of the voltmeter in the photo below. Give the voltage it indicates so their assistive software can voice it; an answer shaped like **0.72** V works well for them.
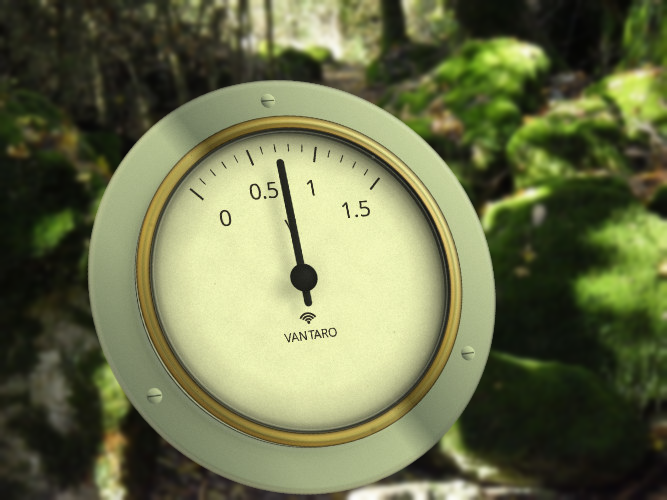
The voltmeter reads **0.7** V
